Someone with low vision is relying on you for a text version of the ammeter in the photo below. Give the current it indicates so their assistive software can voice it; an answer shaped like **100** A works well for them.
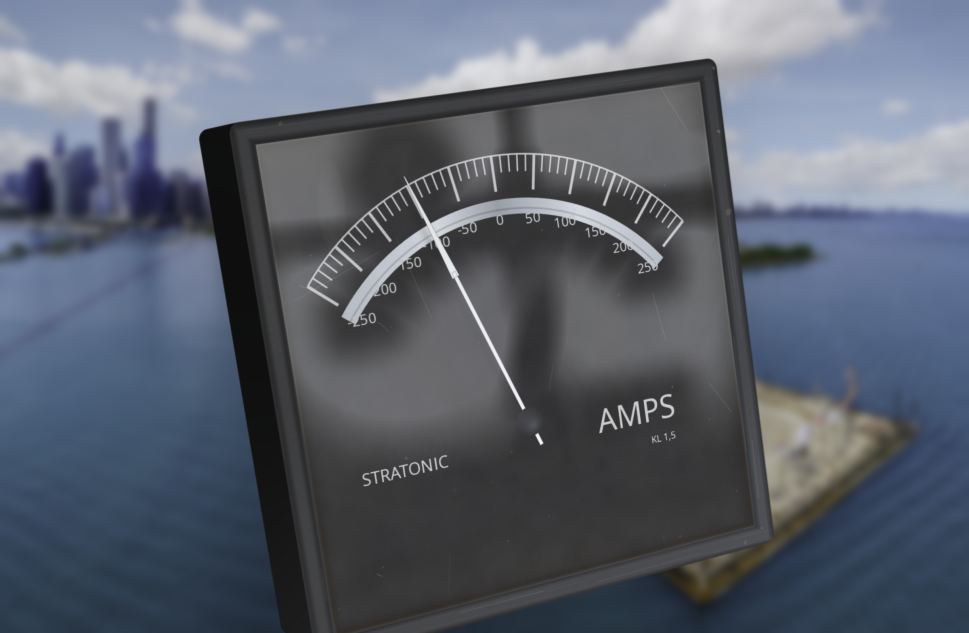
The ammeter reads **-100** A
